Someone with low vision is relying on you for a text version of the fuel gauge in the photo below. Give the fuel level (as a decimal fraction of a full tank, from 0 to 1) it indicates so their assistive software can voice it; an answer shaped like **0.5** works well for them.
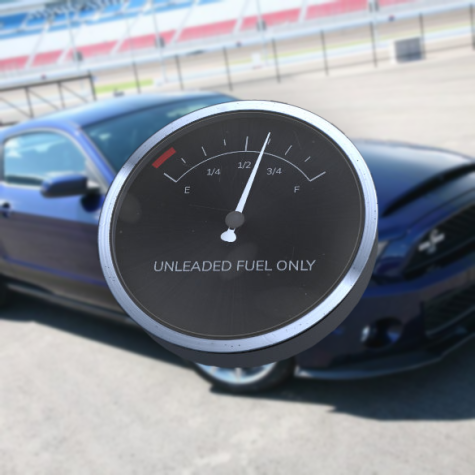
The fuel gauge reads **0.625**
